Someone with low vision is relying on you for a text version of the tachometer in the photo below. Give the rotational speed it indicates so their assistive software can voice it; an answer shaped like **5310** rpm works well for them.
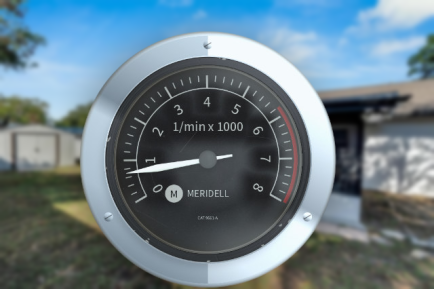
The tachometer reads **700** rpm
